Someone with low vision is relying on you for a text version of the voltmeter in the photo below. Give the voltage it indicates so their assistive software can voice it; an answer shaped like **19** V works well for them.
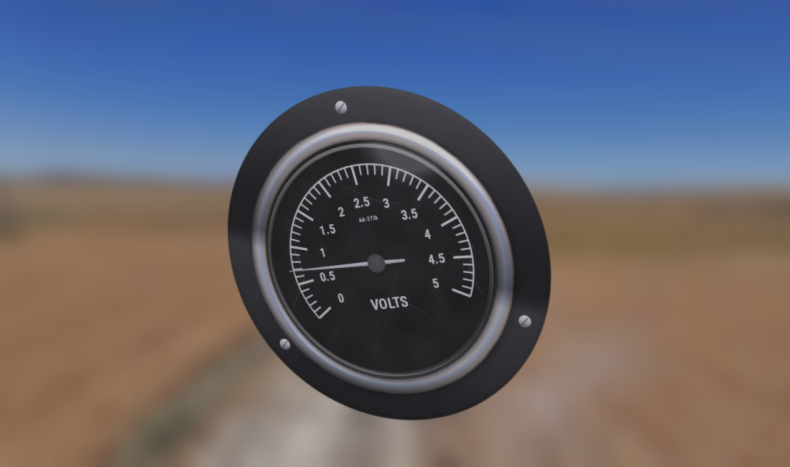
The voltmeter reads **0.7** V
